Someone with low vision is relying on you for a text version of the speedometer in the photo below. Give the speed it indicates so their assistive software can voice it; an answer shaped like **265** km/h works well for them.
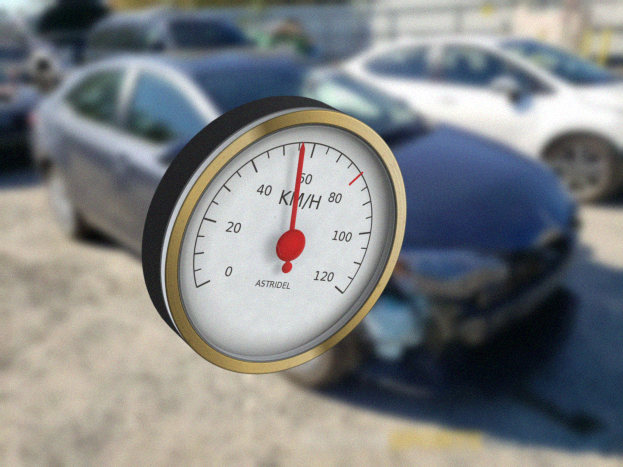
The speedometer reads **55** km/h
